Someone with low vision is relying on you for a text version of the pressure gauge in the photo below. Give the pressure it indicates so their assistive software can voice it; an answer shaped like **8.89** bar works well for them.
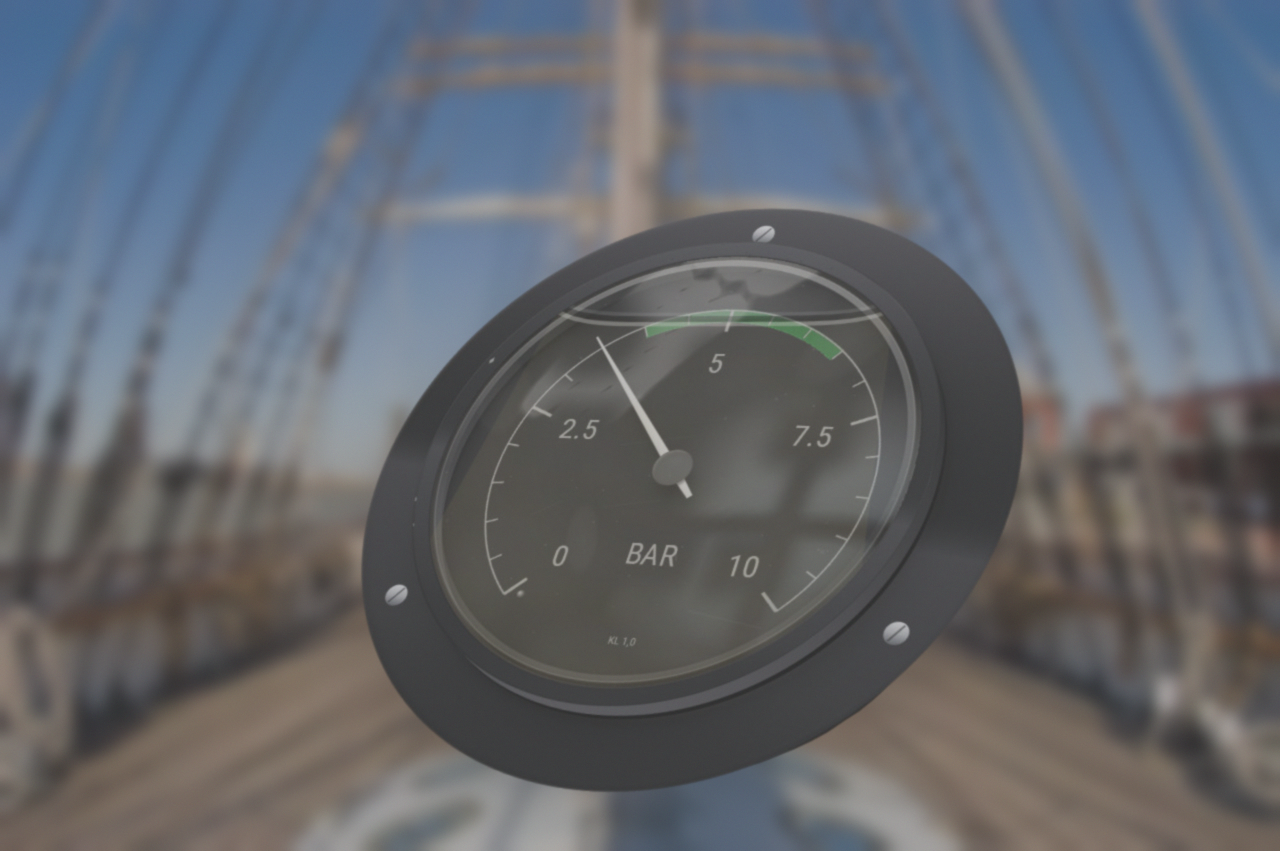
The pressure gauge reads **3.5** bar
